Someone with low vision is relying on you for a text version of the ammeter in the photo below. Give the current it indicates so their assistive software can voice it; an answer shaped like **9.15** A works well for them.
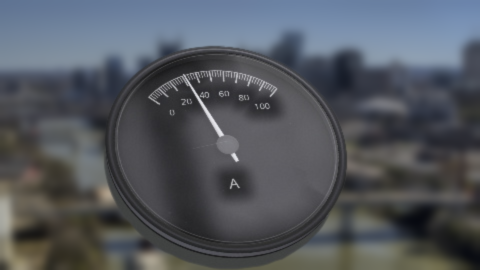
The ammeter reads **30** A
